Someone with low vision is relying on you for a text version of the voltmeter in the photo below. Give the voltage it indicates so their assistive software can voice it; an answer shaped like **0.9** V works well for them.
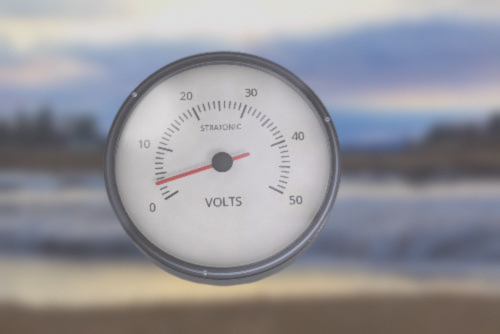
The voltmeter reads **3** V
